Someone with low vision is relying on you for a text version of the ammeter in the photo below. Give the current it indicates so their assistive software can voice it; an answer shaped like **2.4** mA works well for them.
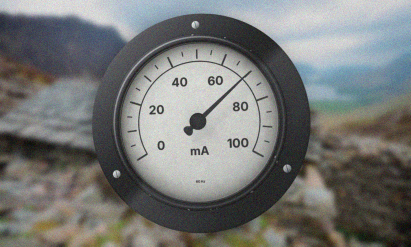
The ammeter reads **70** mA
